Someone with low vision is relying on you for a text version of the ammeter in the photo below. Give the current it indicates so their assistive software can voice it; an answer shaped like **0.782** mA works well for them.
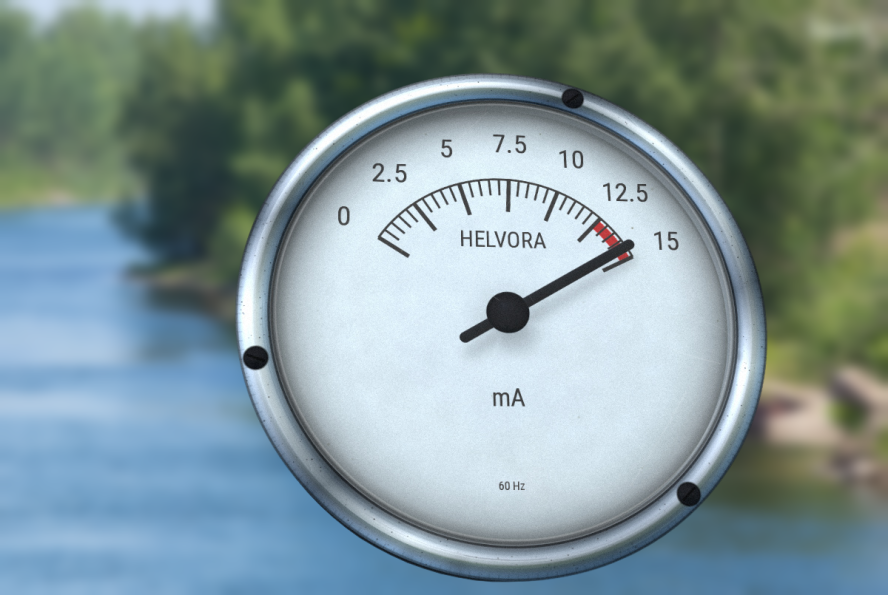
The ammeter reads **14.5** mA
